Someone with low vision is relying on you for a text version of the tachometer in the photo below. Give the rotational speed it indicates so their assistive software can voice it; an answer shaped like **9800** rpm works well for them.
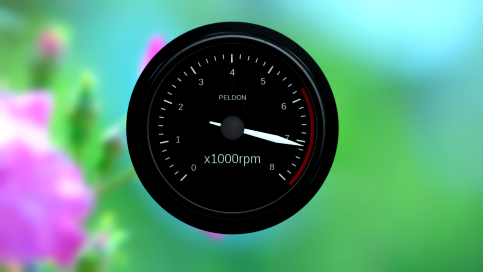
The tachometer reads **7100** rpm
